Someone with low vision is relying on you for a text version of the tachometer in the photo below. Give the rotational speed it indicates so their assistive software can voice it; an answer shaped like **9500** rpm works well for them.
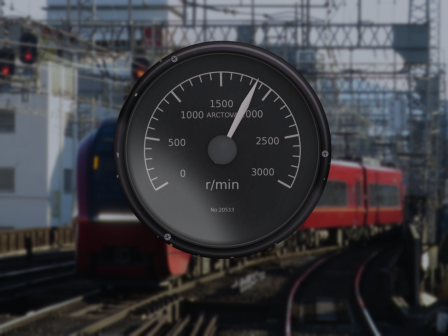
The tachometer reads **1850** rpm
